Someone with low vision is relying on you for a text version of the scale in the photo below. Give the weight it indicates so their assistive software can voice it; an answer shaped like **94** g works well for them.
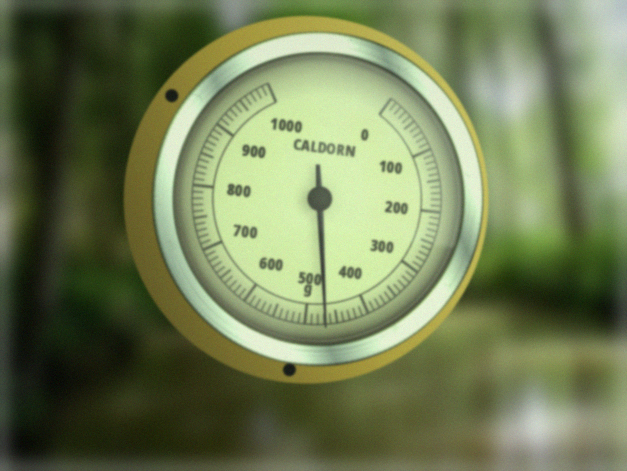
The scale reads **470** g
